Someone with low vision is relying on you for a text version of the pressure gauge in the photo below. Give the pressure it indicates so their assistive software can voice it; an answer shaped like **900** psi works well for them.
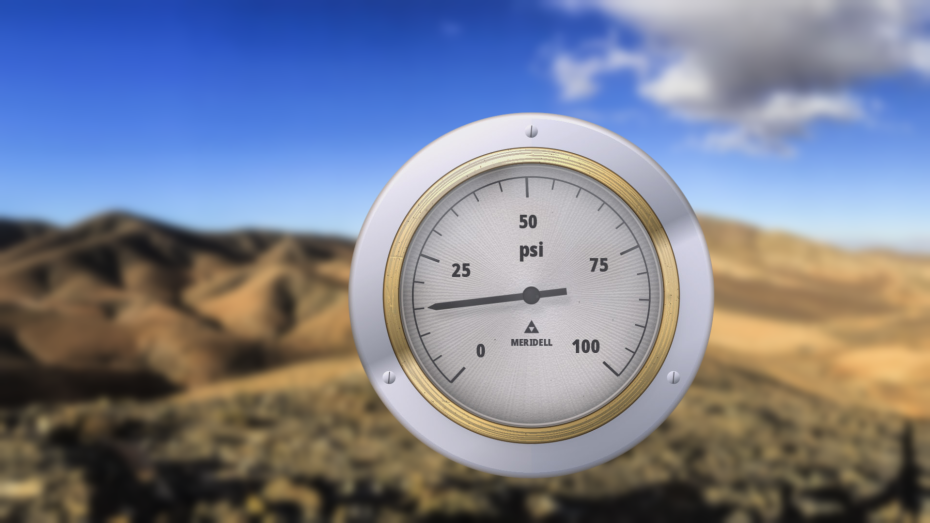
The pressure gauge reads **15** psi
